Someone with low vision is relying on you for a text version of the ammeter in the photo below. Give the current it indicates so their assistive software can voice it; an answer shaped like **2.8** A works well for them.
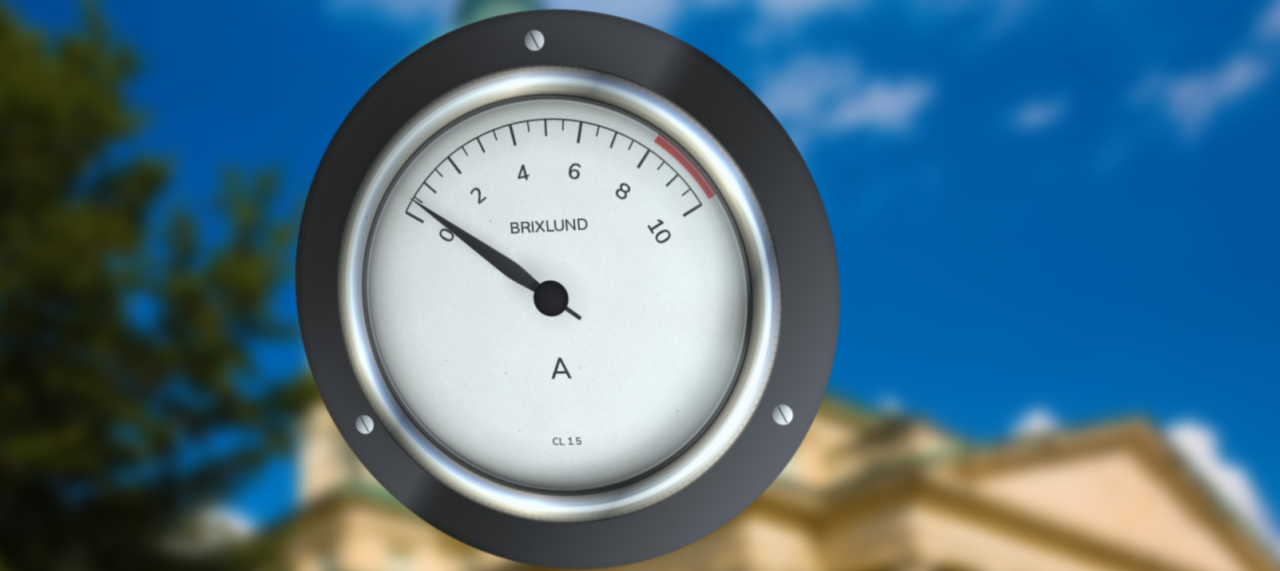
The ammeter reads **0.5** A
